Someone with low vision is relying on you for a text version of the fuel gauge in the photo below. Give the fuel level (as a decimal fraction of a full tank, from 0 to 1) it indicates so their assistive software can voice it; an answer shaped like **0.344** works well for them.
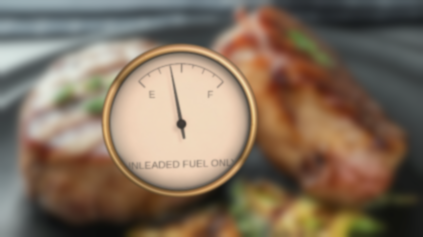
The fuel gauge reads **0.375**
